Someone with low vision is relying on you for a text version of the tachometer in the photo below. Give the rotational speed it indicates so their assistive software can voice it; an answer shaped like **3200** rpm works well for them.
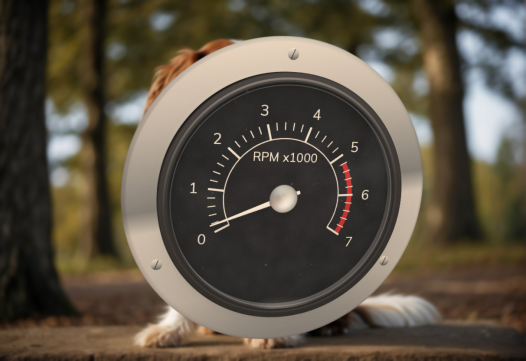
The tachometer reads **200** rpm
